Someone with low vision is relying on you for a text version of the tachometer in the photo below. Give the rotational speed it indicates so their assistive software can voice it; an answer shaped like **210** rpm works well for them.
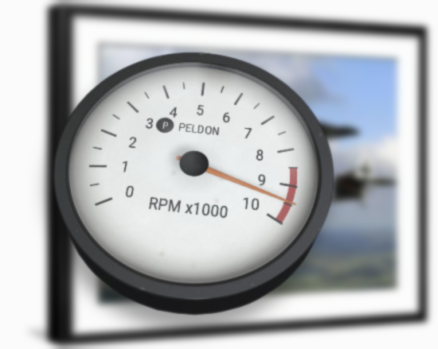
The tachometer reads **9500** rpm
